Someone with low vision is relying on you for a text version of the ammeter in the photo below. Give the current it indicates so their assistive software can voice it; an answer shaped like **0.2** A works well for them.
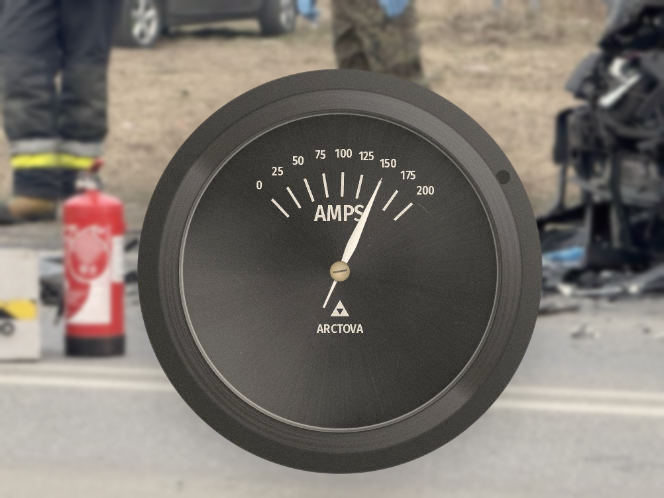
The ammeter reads **150** A
